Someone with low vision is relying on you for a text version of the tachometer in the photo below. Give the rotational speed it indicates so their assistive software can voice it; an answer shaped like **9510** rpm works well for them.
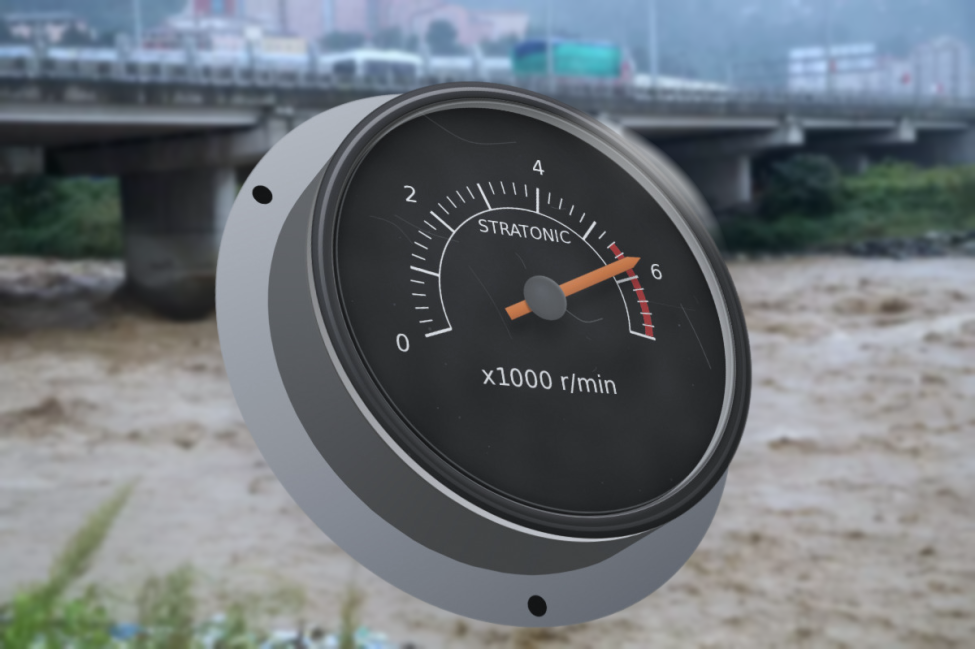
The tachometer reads **5800** rpm
